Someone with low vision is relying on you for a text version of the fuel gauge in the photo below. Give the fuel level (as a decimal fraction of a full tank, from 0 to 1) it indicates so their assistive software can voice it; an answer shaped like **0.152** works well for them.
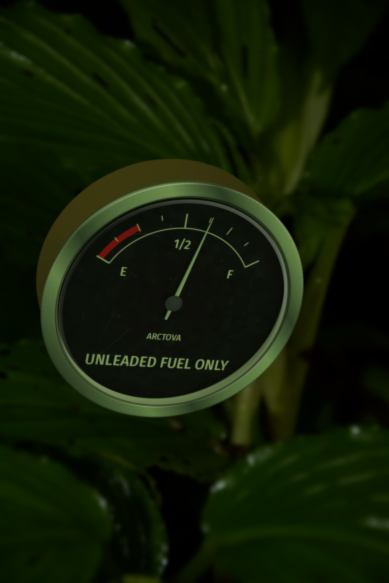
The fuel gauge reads **0.625**
